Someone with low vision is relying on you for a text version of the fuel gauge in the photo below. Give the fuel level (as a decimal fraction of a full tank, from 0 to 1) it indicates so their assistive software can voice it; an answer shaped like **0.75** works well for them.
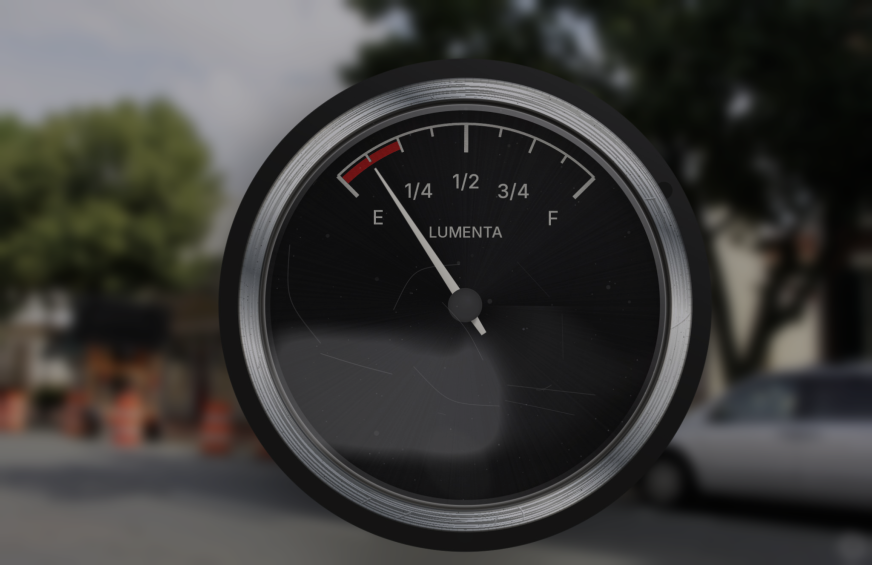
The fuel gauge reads **0.125**
